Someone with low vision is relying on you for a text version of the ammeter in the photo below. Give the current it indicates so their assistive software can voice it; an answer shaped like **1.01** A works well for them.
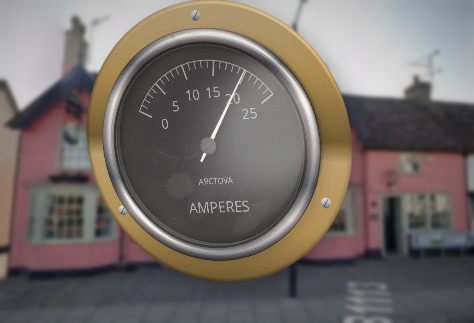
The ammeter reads **20** A
